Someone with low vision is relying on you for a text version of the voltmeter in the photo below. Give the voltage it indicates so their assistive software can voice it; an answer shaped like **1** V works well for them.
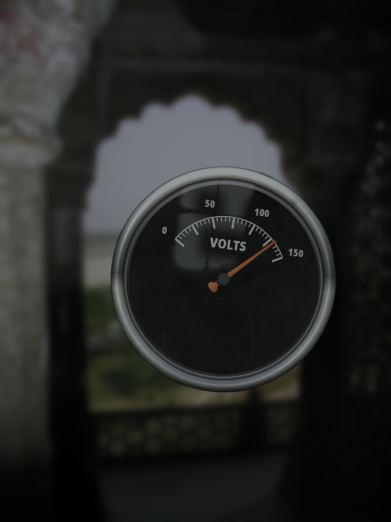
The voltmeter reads **130** V
